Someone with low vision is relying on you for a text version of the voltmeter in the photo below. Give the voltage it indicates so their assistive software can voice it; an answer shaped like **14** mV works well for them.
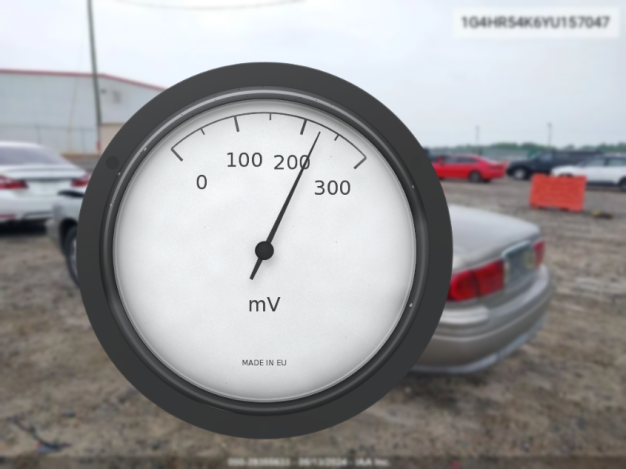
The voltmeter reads **225** mV
